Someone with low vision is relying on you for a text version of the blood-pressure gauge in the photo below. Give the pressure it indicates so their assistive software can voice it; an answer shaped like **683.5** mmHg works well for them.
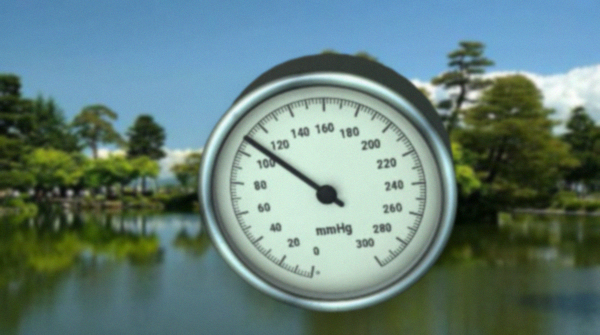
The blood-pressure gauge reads **110** mmHg
